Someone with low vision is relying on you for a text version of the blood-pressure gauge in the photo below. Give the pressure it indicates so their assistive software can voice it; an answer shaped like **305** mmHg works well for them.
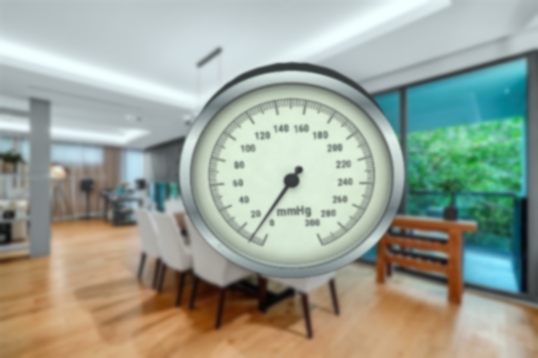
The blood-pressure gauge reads **10** mmHg
